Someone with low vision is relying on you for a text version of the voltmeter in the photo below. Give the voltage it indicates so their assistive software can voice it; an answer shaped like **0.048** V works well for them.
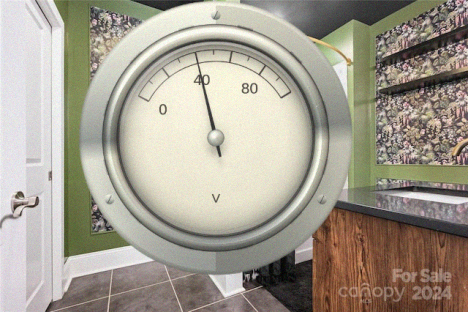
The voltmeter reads **40** V
